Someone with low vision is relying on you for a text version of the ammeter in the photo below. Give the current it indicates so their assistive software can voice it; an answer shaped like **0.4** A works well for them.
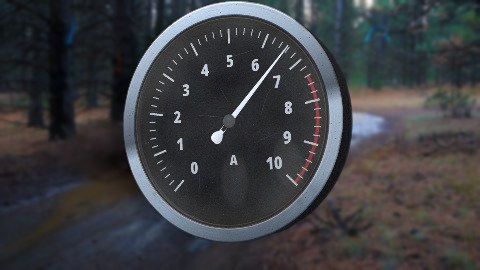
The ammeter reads **6.6** A
